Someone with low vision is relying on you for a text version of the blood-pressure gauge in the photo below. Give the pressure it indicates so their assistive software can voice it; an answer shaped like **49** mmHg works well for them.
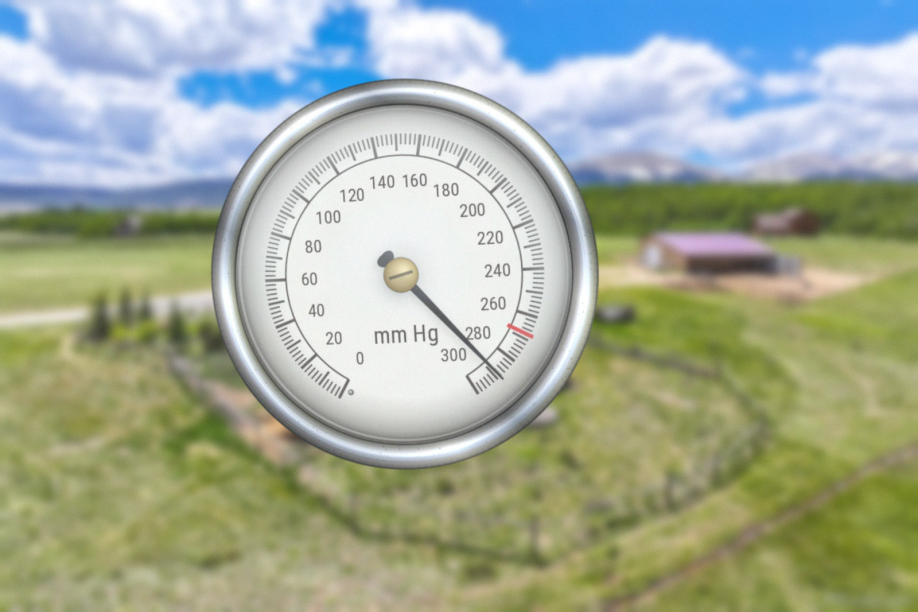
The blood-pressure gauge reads **288** mmHg
